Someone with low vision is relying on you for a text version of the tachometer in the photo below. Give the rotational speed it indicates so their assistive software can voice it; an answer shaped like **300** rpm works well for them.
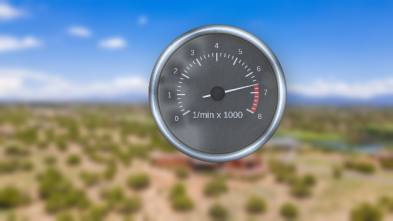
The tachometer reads **6600** rpm
